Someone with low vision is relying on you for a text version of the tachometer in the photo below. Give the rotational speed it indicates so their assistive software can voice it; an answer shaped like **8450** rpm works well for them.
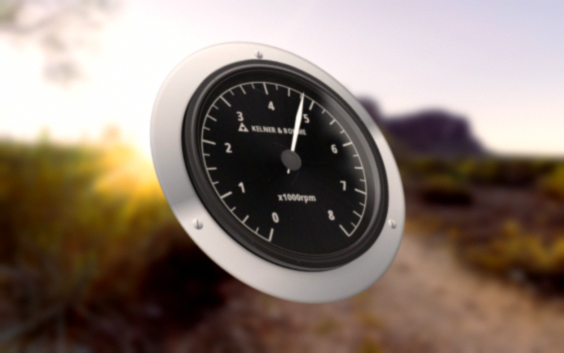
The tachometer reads **4750** rpm
